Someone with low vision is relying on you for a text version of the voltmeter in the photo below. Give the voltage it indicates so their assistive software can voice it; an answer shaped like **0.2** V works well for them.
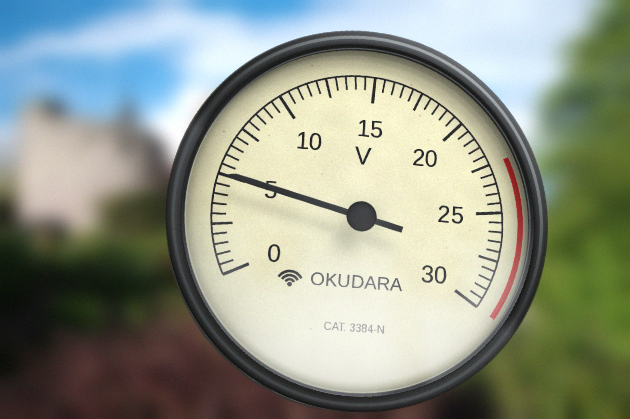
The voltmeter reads **5** V
